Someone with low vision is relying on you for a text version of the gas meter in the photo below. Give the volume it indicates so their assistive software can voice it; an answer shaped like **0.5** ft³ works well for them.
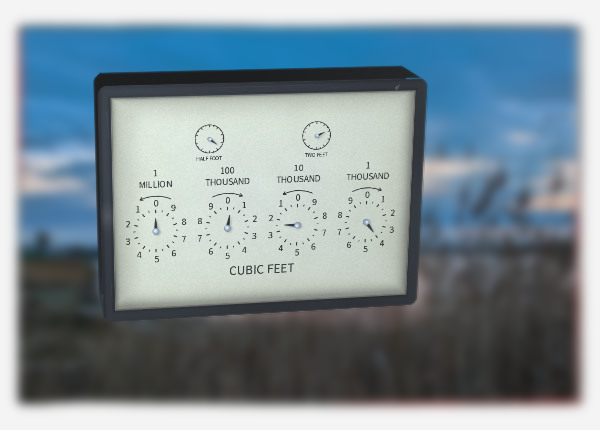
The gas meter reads **2400** ft³
